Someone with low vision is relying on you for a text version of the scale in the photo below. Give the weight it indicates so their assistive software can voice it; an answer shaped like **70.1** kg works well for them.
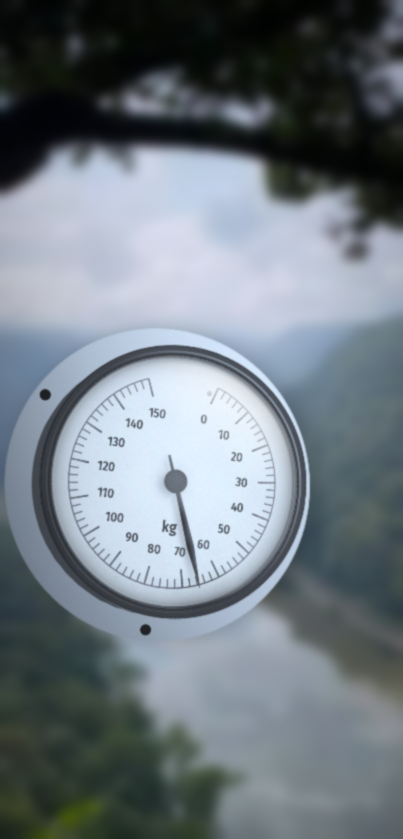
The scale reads **66** kg
